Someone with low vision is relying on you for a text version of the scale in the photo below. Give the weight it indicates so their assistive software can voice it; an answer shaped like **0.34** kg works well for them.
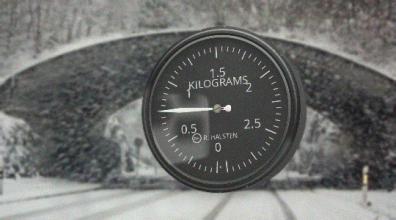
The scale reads **0.75** kg
